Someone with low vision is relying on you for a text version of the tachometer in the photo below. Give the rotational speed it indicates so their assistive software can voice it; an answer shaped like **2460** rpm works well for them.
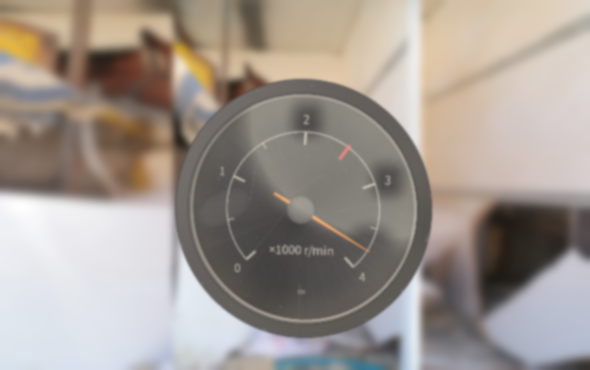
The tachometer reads **3750** rpm
